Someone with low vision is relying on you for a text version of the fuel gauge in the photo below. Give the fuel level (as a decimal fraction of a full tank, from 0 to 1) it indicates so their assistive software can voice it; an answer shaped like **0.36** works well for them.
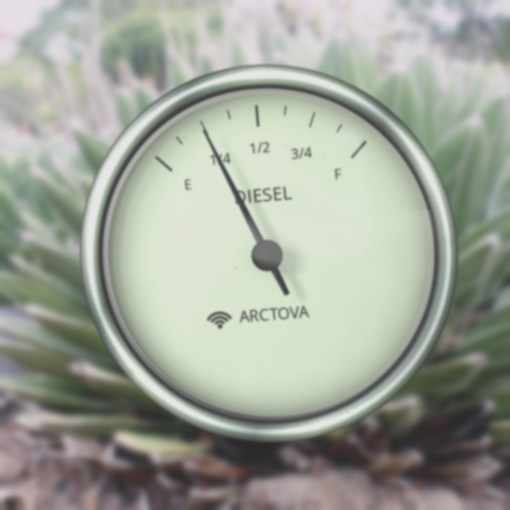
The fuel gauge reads **0.25**
